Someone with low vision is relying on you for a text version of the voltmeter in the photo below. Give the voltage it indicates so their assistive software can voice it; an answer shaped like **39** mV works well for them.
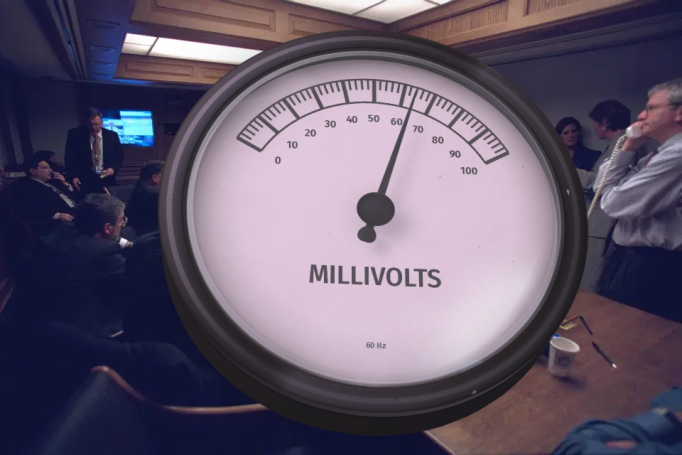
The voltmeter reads **64** mV
